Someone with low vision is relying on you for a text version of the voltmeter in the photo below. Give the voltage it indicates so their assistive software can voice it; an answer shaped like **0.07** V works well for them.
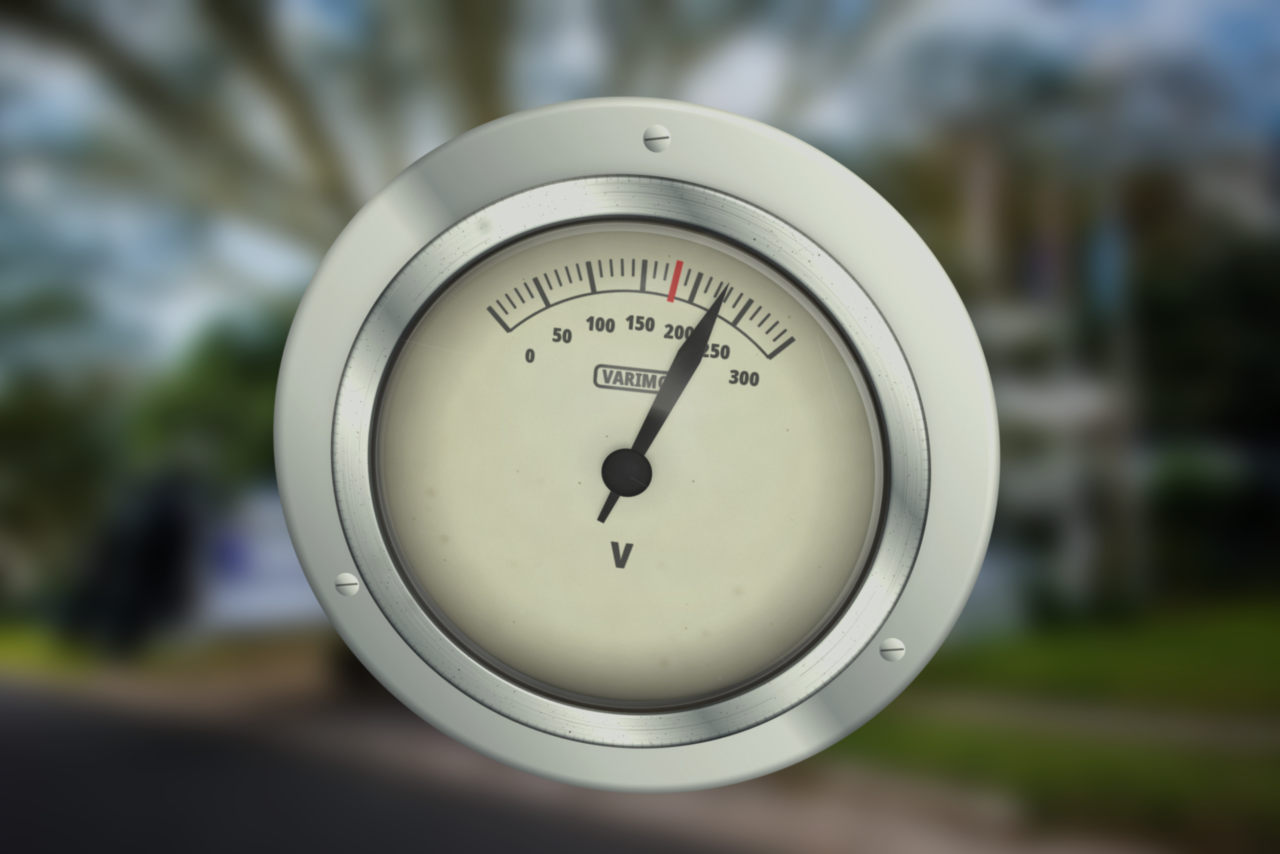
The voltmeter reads **225** V
